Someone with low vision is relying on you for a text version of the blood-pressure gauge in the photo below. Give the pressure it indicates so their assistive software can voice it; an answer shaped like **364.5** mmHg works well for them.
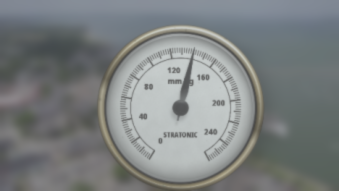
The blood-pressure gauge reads **140** mmHg
